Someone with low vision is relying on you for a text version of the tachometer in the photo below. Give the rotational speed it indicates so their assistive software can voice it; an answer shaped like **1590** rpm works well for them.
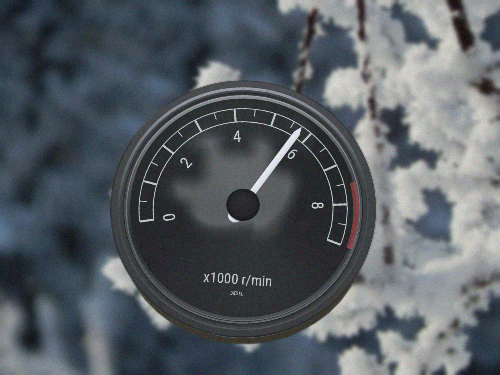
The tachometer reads **5750** rpm
